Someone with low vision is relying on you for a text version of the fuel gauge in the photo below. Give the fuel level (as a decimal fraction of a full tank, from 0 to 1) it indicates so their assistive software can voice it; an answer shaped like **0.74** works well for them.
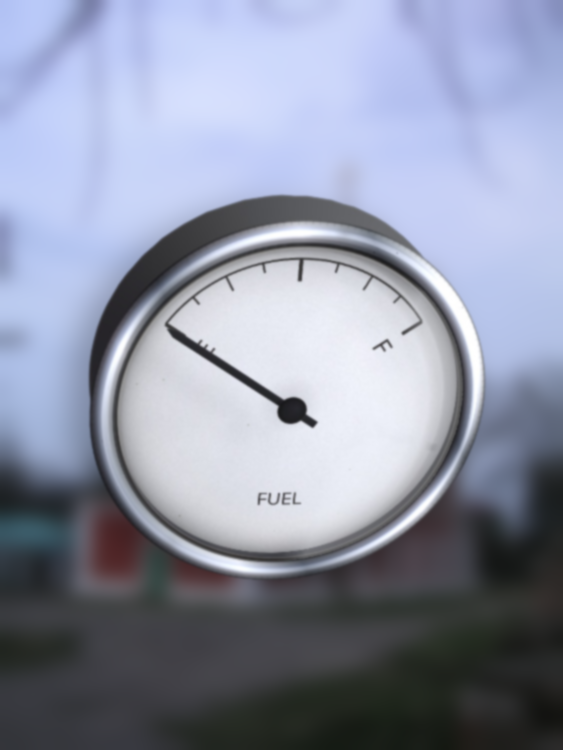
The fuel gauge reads **0**
